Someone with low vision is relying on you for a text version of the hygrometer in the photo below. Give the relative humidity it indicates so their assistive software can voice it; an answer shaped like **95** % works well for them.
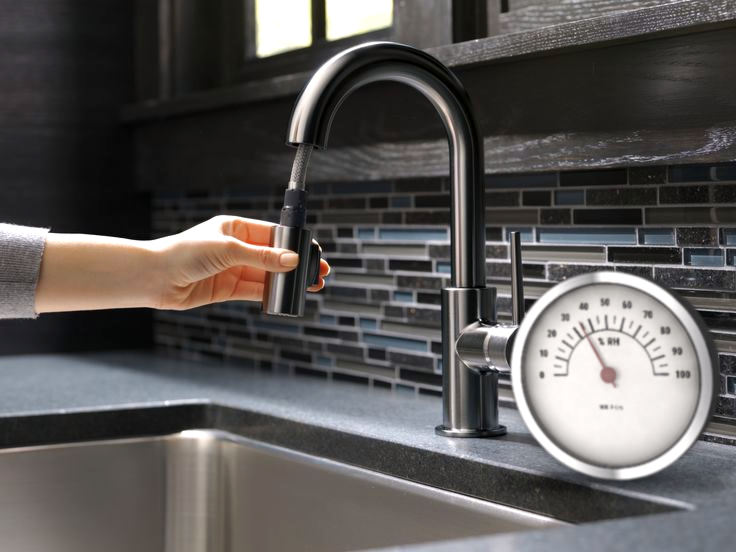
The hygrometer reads **35** %
